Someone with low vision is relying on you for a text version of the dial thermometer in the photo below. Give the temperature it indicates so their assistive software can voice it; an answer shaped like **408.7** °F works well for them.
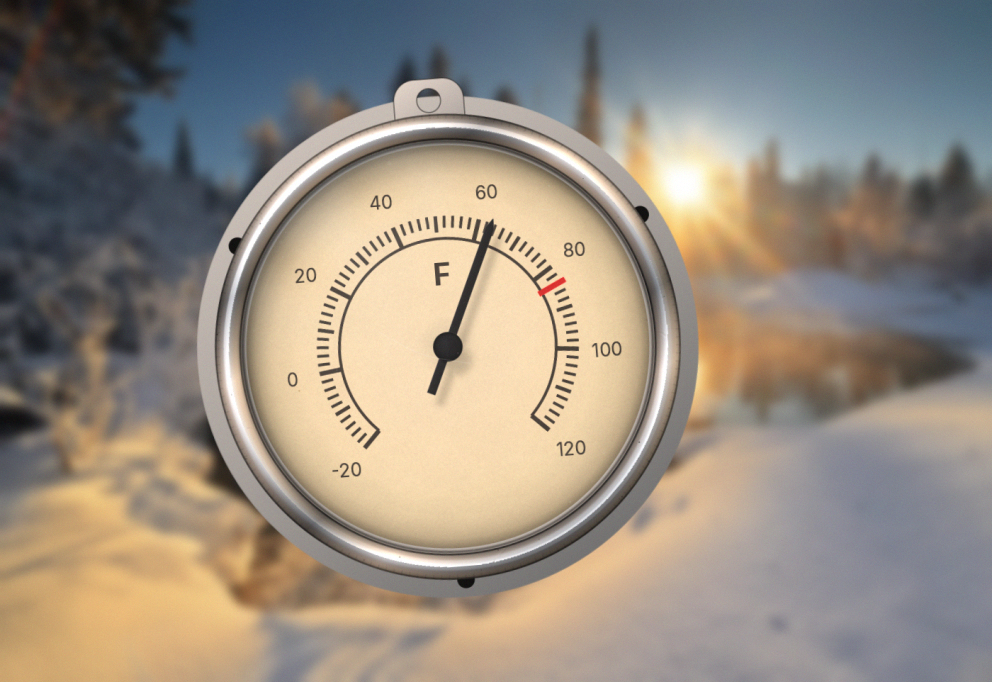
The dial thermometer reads **63** °F
